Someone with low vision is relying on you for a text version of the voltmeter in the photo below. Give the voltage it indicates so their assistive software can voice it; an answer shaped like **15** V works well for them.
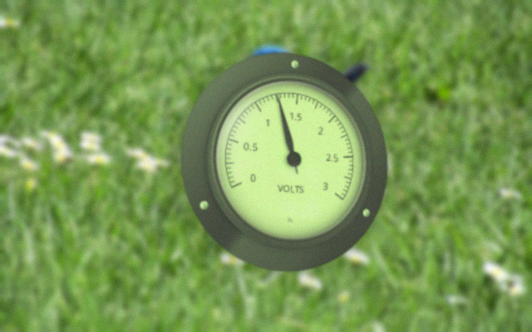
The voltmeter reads **1.25** V
